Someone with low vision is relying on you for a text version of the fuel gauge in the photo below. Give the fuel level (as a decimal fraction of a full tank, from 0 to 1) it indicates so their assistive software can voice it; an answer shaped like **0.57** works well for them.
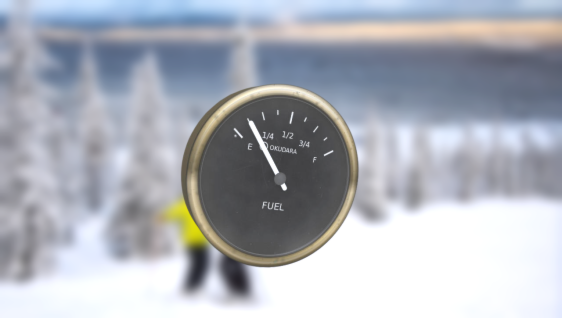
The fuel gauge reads **0.125**
